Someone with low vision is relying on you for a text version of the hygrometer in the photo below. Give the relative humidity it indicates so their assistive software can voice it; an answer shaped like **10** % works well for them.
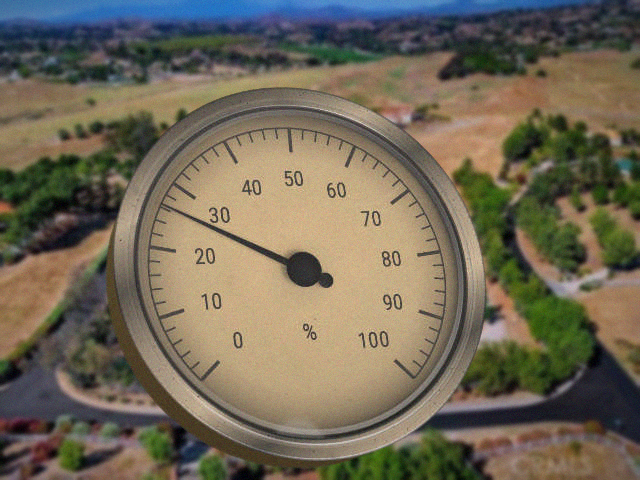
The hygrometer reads **26** %
